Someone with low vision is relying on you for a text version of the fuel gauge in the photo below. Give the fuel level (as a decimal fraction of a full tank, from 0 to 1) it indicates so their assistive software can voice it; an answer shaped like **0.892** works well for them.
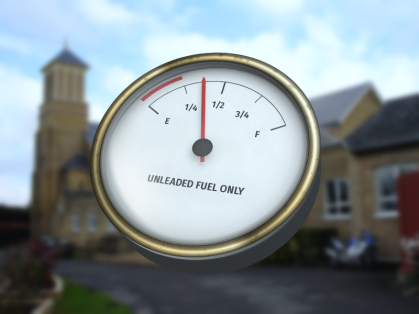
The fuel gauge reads **0.375**
